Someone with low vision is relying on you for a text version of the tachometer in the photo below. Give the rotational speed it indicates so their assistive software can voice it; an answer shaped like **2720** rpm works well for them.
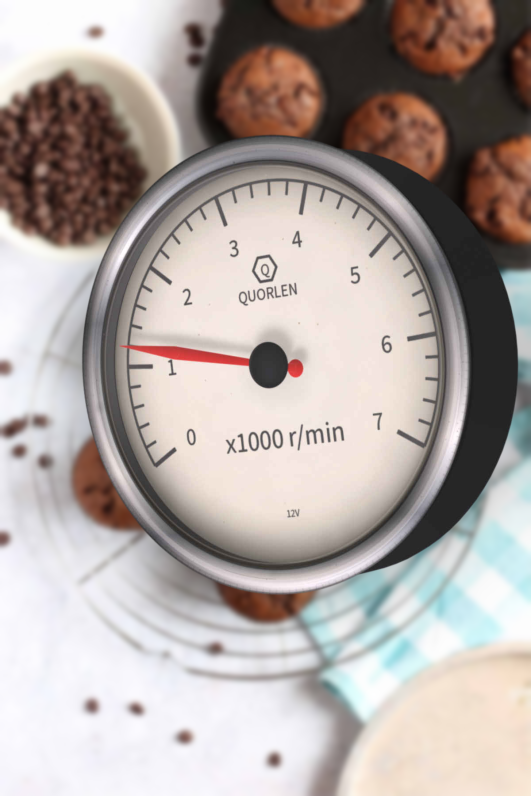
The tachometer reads **1200** rpm
